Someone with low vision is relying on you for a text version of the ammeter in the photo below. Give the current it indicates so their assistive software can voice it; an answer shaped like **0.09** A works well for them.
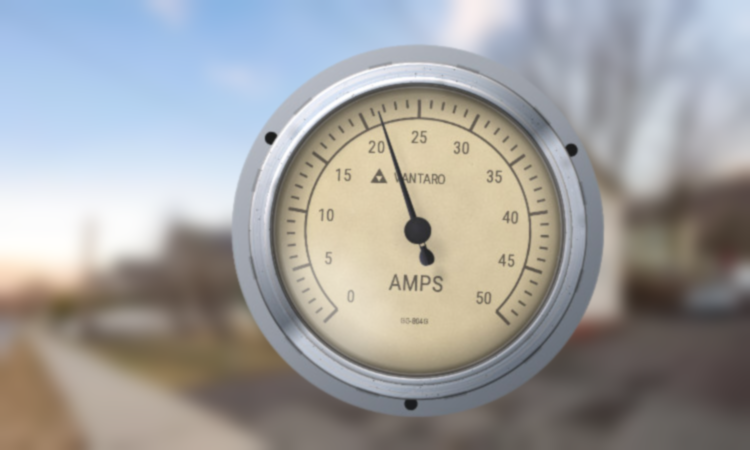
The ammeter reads **21.5** A
